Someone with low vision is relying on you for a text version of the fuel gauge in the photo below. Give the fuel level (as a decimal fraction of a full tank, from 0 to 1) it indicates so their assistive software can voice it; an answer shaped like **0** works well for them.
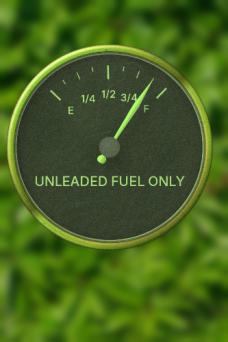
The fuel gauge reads **0.875**
